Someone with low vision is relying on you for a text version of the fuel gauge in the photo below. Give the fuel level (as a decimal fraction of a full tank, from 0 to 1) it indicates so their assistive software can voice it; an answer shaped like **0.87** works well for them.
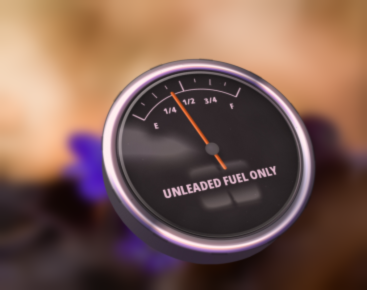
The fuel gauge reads **0.375**
